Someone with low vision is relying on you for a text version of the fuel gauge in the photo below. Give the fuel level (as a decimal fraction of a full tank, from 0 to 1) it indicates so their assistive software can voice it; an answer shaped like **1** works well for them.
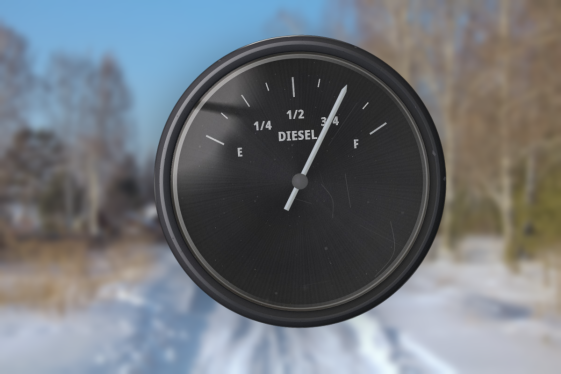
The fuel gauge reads **0.75**
